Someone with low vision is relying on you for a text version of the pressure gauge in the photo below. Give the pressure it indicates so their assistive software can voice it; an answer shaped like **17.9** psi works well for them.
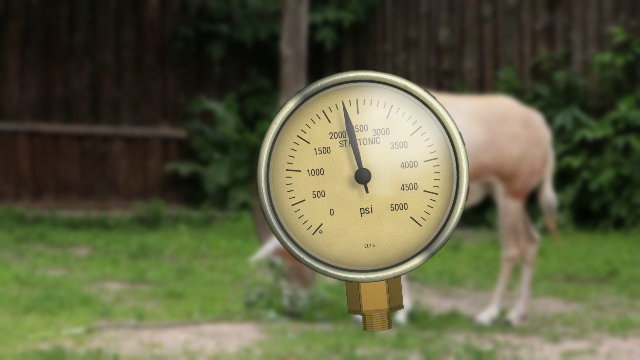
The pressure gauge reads **2300** psi
